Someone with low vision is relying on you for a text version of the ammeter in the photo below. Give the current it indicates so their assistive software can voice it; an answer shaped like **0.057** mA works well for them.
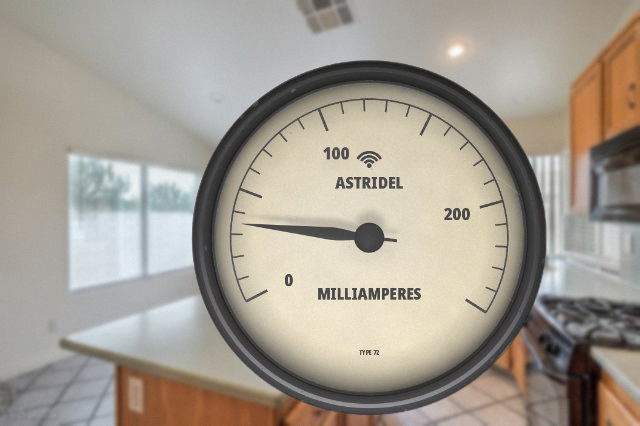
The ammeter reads **35** mA
